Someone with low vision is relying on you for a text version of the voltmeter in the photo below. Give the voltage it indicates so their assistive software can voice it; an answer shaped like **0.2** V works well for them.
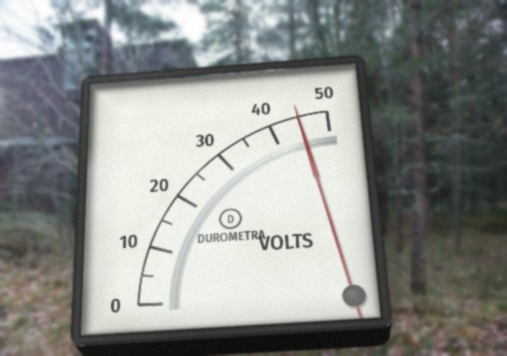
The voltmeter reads **45** V
